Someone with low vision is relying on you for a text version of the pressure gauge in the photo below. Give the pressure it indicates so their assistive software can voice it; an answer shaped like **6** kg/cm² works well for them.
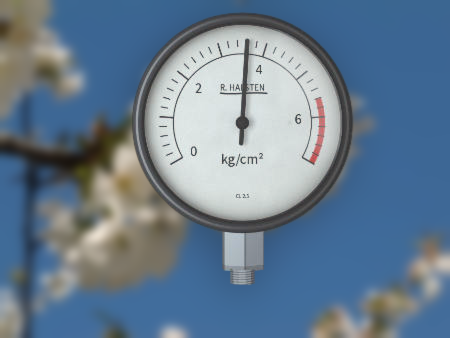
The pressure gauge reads **3.6** kg/cm²
